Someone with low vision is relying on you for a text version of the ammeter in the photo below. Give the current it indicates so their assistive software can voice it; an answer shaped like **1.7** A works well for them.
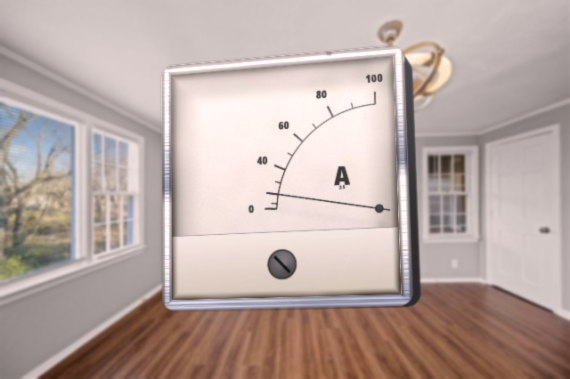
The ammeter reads **20** A
